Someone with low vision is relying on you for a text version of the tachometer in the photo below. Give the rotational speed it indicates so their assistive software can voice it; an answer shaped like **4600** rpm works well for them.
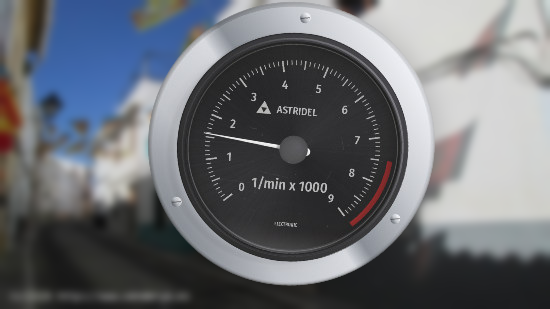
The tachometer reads **1600** rpm
